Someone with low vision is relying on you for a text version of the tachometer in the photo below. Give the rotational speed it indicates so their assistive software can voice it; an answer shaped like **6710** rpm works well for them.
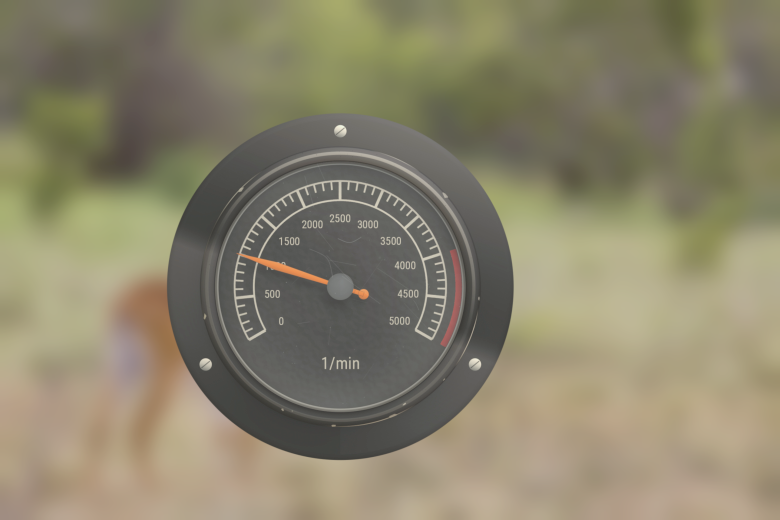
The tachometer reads **1000** rpm
